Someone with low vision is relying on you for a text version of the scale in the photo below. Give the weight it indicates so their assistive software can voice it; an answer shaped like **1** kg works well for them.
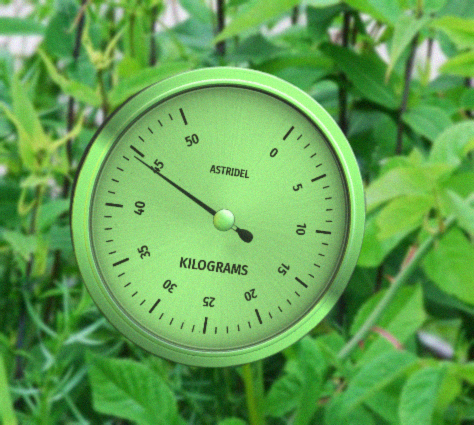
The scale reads **44.5** kg
